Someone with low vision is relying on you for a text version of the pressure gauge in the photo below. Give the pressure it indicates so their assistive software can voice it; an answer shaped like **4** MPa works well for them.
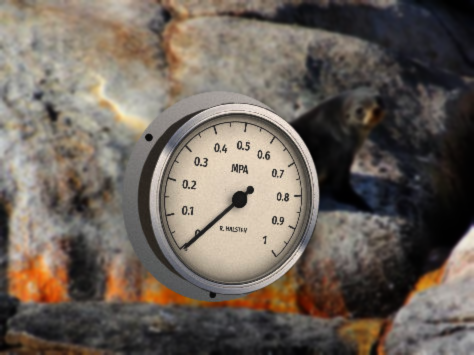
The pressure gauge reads **0** MPa
